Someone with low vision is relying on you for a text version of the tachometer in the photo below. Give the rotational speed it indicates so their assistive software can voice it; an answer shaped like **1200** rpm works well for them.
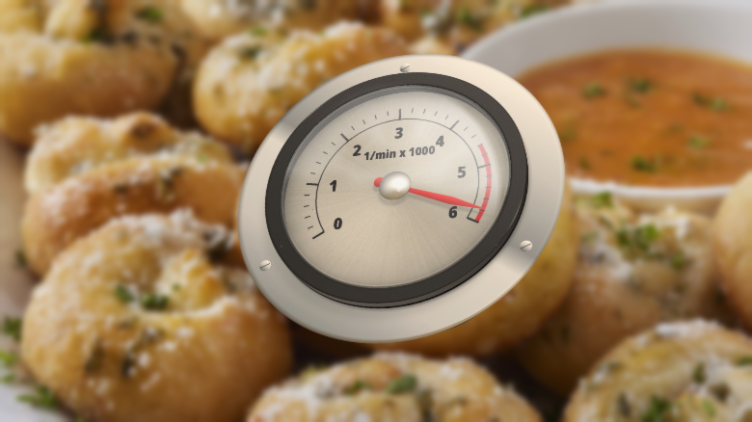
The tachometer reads **5800** rpm
